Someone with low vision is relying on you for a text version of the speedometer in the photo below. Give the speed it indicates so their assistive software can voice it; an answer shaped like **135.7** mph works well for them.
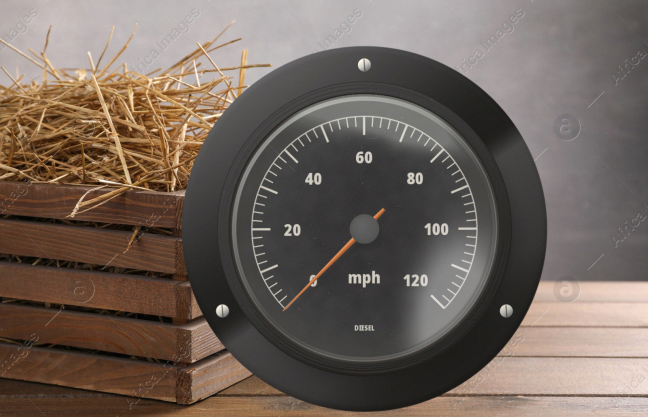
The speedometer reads **0** mph
